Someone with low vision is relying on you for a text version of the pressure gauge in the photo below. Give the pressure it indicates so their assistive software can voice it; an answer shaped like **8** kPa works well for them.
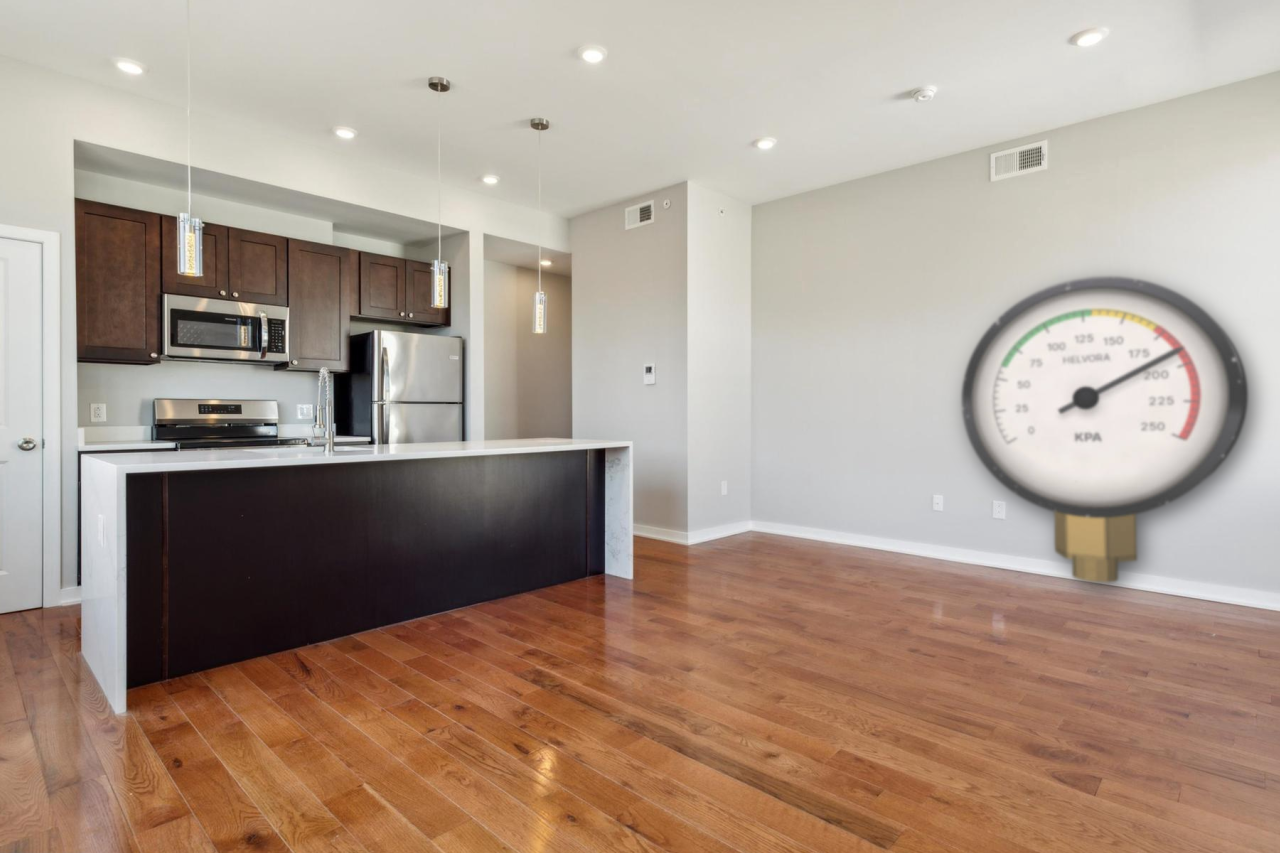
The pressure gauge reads **190** kPa
